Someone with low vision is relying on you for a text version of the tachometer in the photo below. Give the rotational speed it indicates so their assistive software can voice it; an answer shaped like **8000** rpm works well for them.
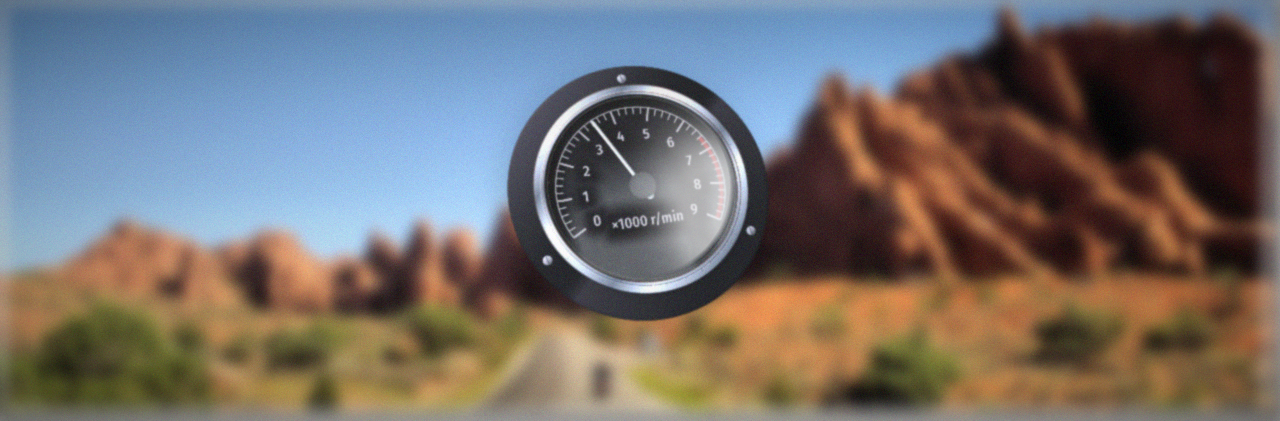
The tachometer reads **3400** rpm
